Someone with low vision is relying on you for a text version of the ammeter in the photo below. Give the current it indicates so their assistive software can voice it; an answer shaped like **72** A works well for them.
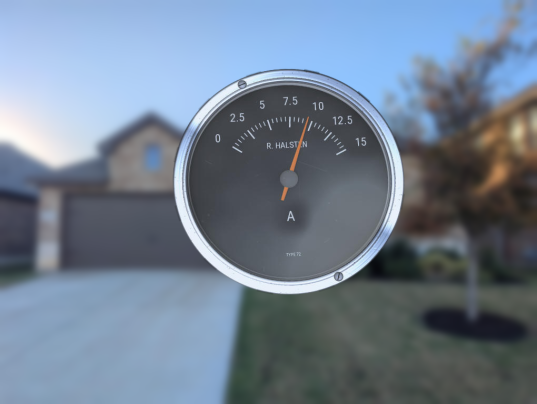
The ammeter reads **9.5** A
